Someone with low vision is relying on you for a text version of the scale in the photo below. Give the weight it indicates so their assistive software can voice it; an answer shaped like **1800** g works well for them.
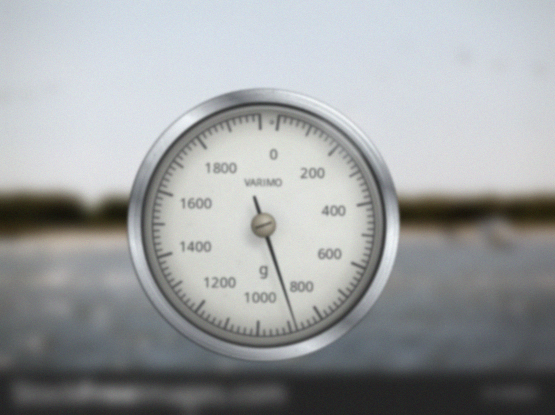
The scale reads **880** g
